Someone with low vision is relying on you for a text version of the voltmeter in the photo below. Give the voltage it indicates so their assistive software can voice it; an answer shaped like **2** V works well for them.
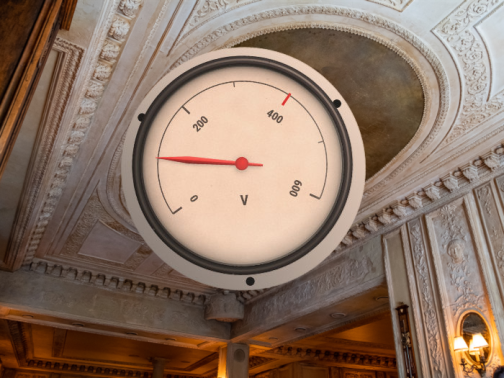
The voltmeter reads **100** V
